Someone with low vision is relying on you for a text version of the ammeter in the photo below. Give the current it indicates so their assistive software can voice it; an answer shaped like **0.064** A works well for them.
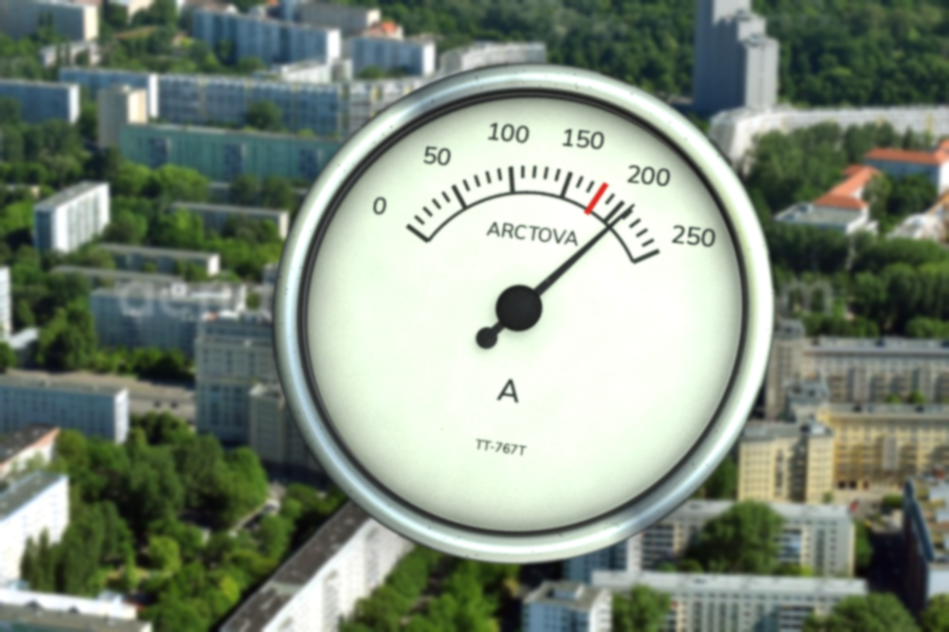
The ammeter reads **210** A
